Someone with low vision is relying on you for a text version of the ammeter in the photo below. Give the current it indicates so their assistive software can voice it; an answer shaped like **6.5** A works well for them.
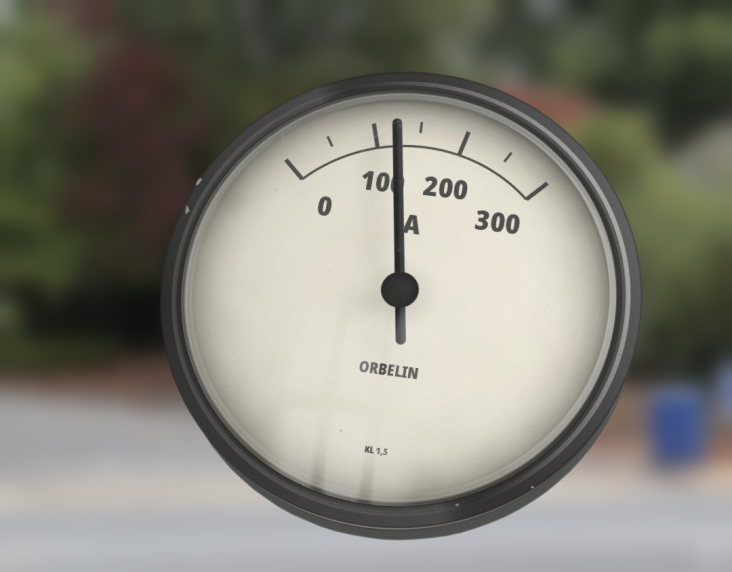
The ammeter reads **125** A
